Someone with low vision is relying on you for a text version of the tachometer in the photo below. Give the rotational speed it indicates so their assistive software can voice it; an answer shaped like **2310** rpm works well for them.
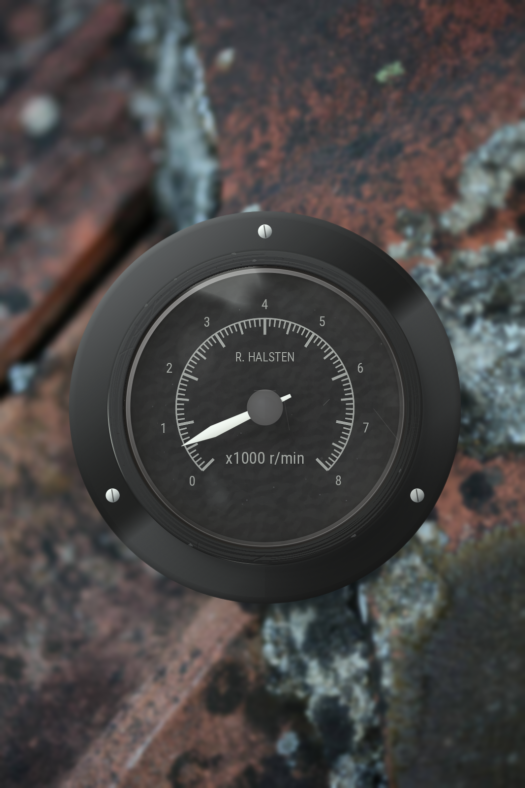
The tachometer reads **600** rpm
